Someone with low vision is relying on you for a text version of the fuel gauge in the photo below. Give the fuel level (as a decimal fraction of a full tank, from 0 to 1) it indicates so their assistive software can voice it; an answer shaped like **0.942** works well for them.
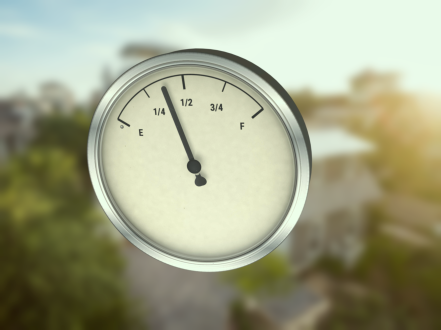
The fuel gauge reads **0.375**
